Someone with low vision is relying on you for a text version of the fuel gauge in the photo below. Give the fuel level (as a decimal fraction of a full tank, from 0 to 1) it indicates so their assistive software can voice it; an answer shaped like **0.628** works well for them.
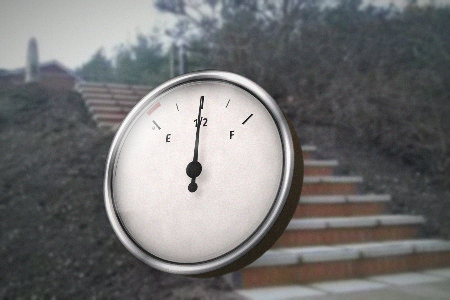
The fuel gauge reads **0.5**
